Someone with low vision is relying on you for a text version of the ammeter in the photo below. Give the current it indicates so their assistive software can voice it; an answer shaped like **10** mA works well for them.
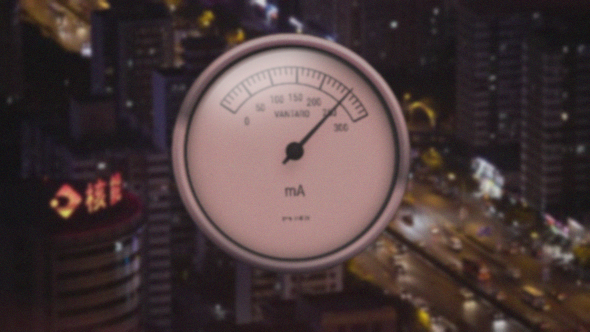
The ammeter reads **250** mA
